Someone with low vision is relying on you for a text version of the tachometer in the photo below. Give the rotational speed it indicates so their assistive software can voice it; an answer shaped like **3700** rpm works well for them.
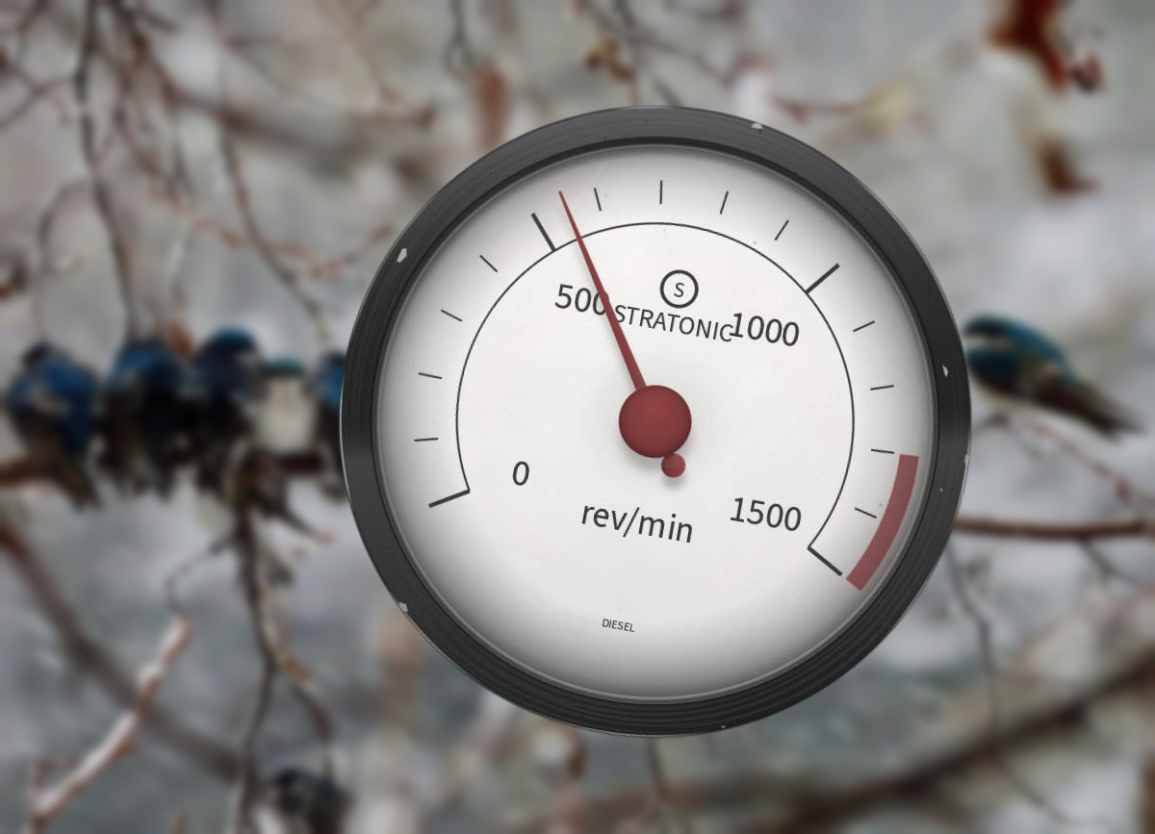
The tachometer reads **550** rpm
